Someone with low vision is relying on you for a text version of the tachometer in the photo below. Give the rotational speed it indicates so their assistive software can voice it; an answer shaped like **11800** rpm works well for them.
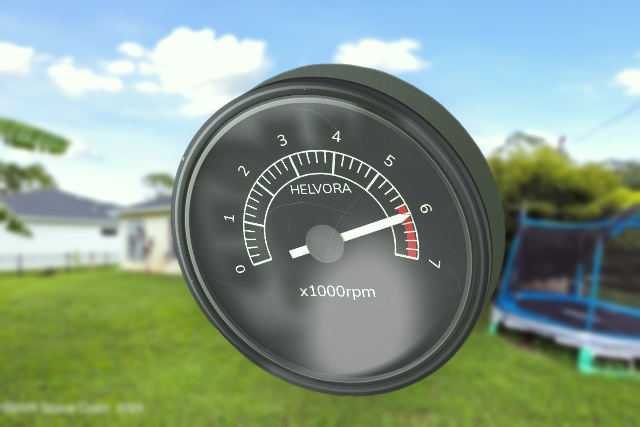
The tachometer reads **6000** rpm
